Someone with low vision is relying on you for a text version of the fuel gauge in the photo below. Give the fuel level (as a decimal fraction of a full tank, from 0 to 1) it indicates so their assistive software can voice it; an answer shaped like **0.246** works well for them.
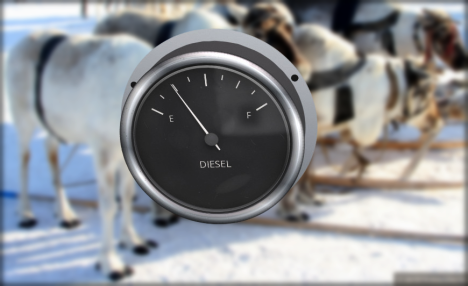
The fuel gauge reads **0.25**
